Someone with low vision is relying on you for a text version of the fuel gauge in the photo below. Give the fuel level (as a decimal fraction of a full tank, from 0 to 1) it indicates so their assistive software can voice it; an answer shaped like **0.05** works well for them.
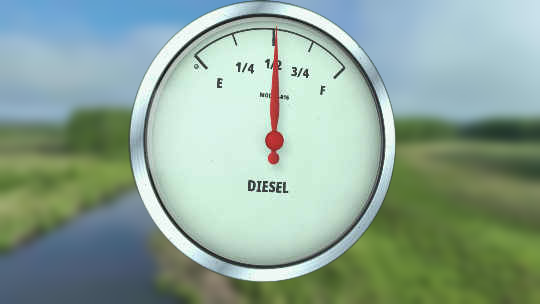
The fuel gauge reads **0.5**
